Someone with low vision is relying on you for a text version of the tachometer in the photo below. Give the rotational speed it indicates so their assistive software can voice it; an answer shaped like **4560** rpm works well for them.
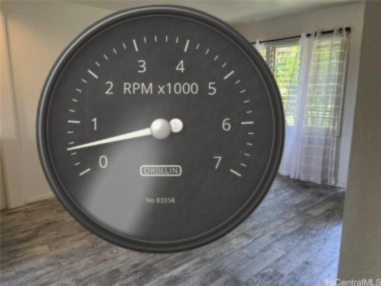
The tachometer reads **500** rpm
